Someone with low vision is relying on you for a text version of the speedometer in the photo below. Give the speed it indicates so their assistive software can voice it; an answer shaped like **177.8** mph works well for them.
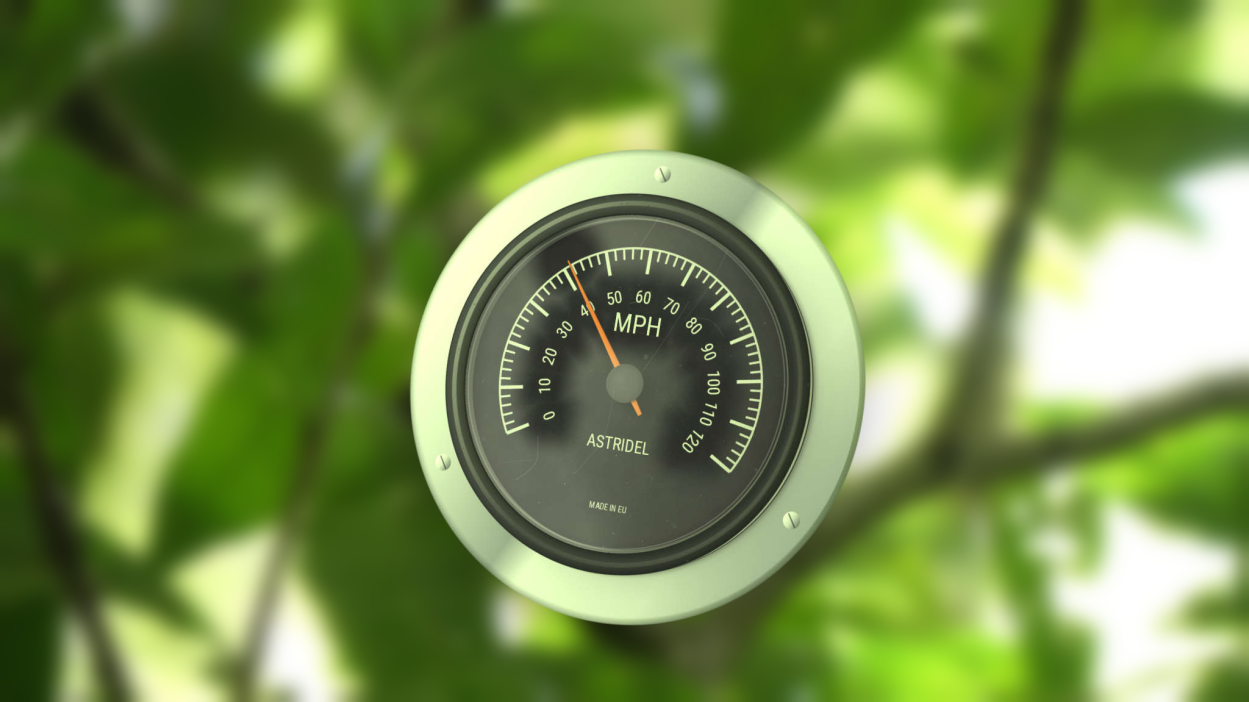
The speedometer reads **42** mph
